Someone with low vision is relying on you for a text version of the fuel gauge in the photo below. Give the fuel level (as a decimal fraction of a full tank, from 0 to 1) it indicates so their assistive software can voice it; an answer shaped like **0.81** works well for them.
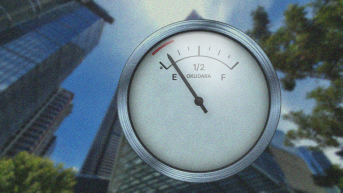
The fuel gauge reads **0.125**
